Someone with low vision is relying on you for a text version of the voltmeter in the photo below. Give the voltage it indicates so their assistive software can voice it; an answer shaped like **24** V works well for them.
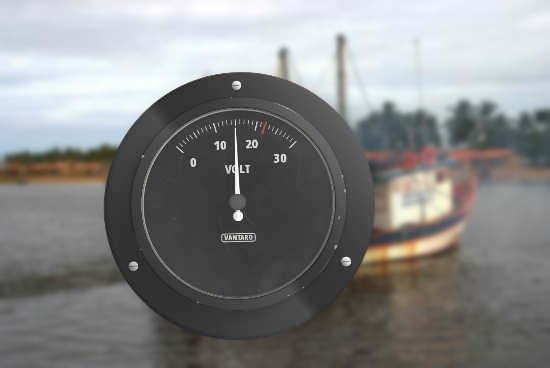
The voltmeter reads **15** V
